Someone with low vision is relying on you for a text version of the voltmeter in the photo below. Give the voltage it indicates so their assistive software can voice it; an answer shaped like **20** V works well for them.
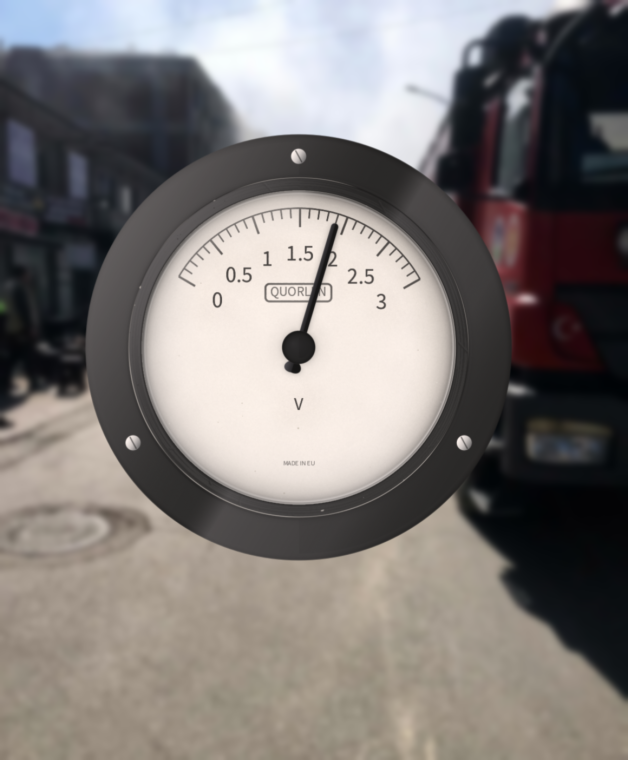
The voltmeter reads **1.9** V
